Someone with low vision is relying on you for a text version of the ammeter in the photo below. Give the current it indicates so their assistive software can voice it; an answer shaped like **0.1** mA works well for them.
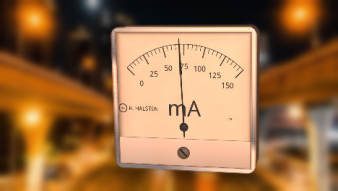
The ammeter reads **70** mA
